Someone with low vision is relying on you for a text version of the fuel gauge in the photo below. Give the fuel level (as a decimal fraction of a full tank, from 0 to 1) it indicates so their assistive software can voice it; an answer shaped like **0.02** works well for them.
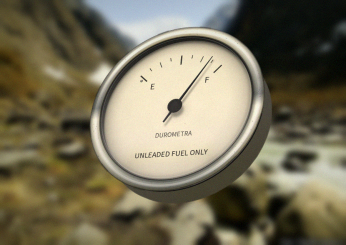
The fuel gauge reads **0.875**
